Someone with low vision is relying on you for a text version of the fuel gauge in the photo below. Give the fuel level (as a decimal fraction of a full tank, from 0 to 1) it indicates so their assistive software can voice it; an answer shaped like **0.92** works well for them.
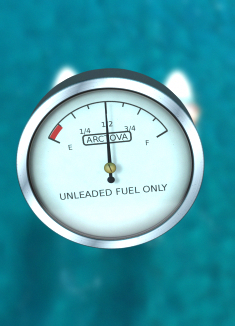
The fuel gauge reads **0.5**
